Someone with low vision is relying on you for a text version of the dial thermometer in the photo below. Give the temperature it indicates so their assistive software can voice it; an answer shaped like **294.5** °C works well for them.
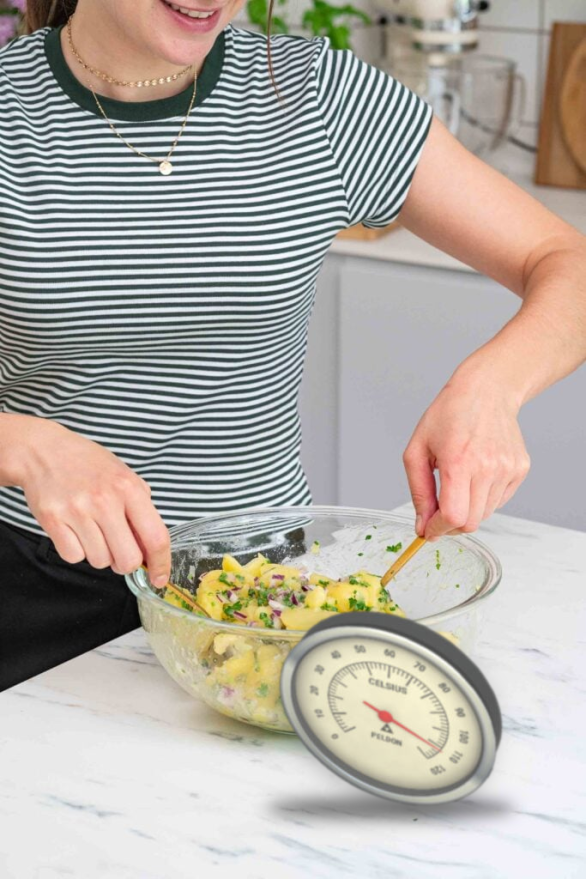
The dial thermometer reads **110** °C
